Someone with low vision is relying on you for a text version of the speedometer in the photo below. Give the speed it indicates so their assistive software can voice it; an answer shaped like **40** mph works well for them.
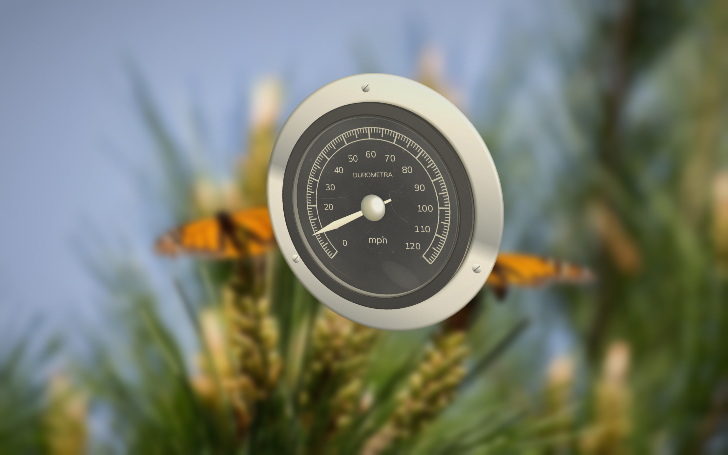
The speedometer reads **10** mph
